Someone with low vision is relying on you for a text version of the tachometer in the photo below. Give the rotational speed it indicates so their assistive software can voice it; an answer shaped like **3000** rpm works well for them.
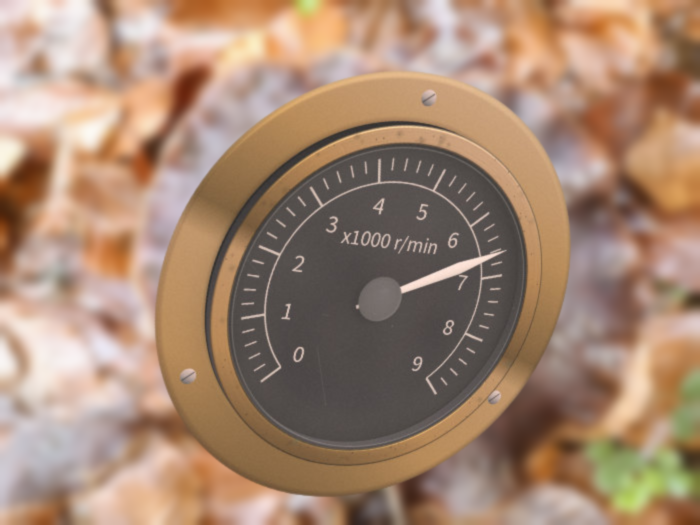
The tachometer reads **6600** rpm
